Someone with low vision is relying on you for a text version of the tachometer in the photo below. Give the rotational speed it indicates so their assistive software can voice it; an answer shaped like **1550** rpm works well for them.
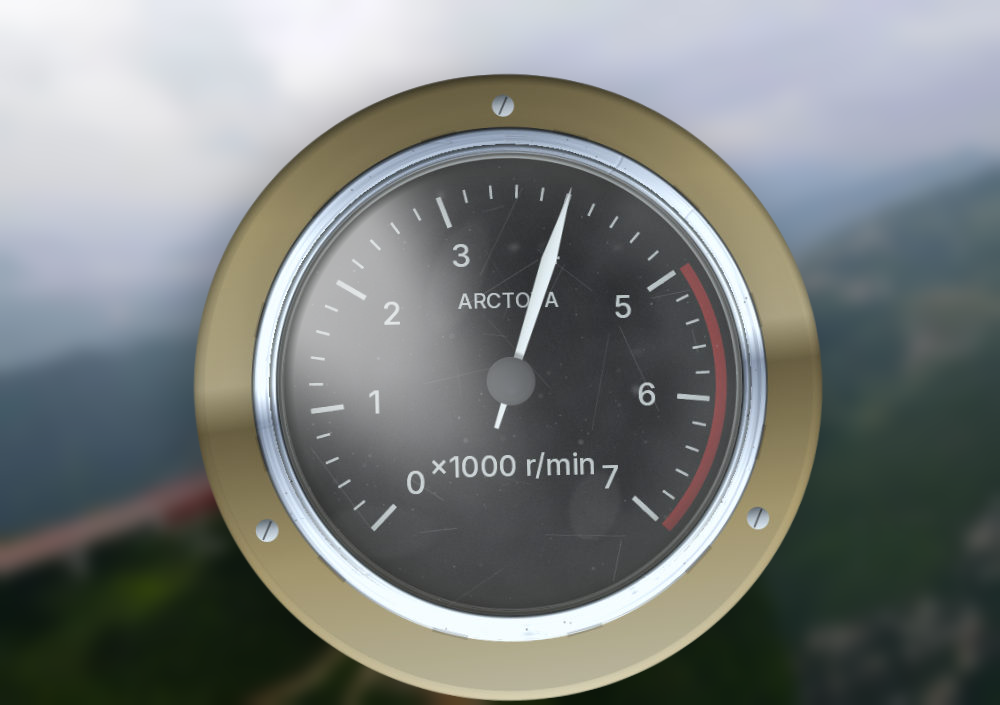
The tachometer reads **4000** rpm
